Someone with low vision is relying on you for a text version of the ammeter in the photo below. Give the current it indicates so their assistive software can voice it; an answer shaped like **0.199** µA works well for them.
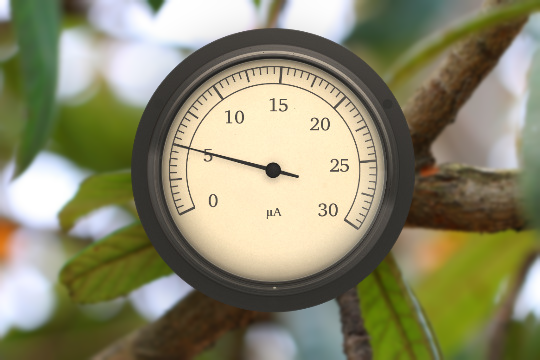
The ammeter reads **5** µA
